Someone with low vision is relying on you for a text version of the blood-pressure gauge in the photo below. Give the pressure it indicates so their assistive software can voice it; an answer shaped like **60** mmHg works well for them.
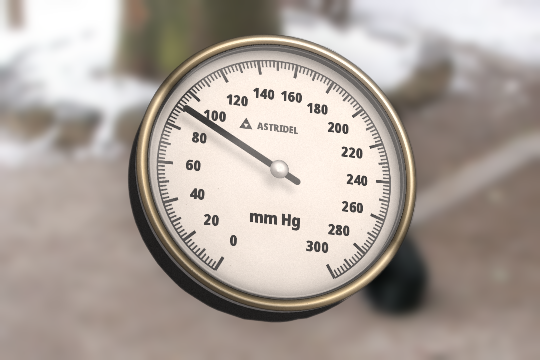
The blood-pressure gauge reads **90** mmHg
